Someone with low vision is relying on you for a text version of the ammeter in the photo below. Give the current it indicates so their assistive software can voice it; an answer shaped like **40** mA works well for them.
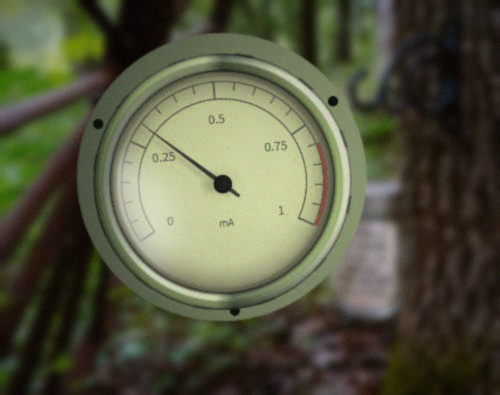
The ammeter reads **0.3** mA
